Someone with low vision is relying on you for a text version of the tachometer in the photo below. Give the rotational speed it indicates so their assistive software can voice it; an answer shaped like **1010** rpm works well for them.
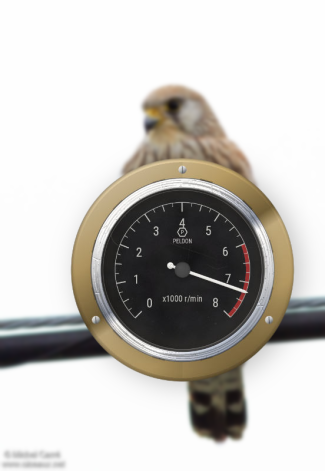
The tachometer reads **7250** rpm
